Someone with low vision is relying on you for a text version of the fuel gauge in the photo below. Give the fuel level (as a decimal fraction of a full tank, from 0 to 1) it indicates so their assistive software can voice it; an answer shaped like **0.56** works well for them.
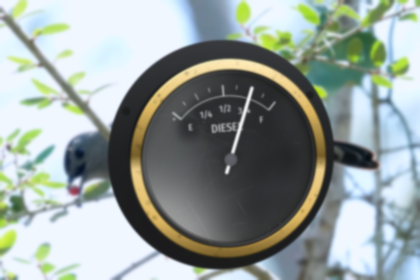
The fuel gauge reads **0.75**
